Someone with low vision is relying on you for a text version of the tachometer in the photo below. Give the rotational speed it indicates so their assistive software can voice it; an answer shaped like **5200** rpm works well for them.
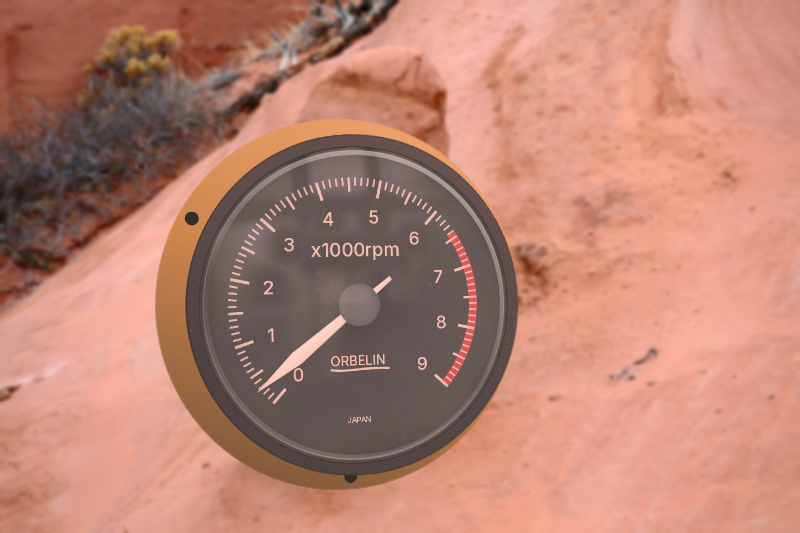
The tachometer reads **300** rpm
